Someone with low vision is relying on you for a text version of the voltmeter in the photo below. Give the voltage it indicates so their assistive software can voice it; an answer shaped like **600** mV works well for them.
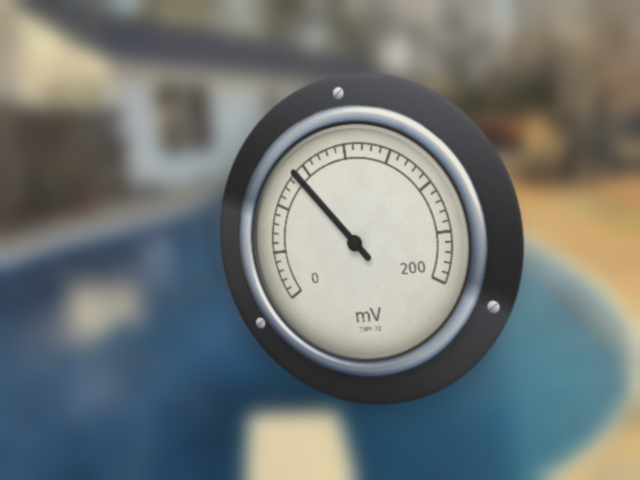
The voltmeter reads **70** mV
